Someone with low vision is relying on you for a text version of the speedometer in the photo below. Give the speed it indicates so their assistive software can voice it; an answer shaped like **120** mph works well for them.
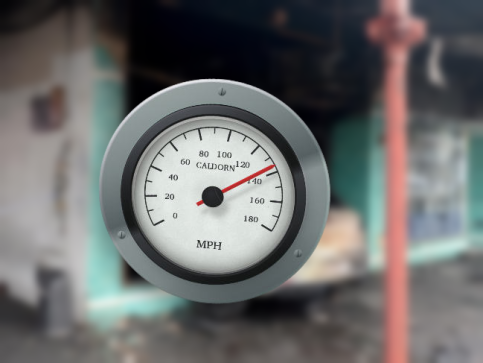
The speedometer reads **135** mph
